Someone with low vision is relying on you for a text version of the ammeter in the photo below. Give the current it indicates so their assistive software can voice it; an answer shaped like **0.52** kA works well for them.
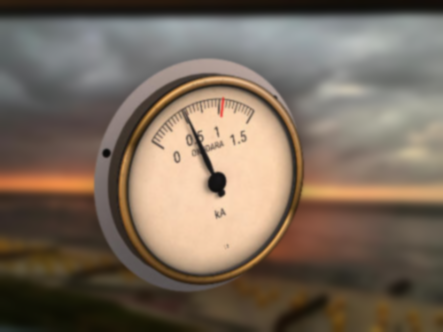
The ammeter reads **0.5** kA
